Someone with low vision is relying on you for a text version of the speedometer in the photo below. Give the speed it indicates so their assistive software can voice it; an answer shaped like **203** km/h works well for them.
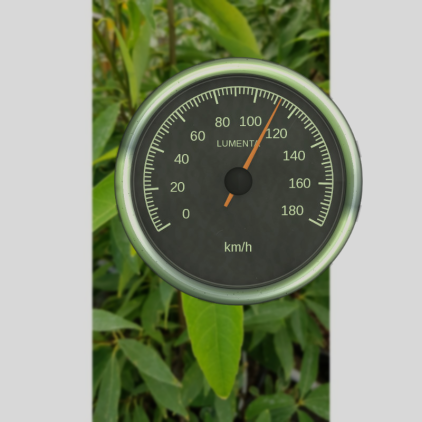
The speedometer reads **112** km/h
